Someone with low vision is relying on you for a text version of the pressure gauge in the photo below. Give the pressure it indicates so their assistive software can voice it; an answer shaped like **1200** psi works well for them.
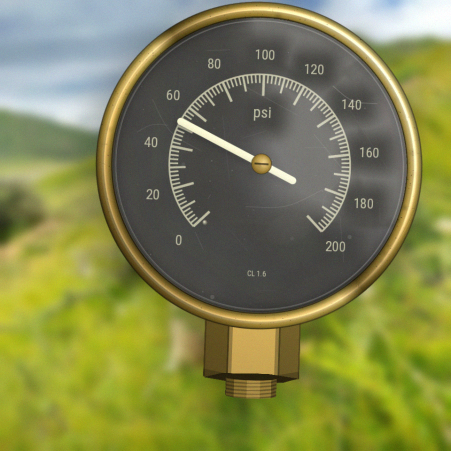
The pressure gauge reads **52** psi
